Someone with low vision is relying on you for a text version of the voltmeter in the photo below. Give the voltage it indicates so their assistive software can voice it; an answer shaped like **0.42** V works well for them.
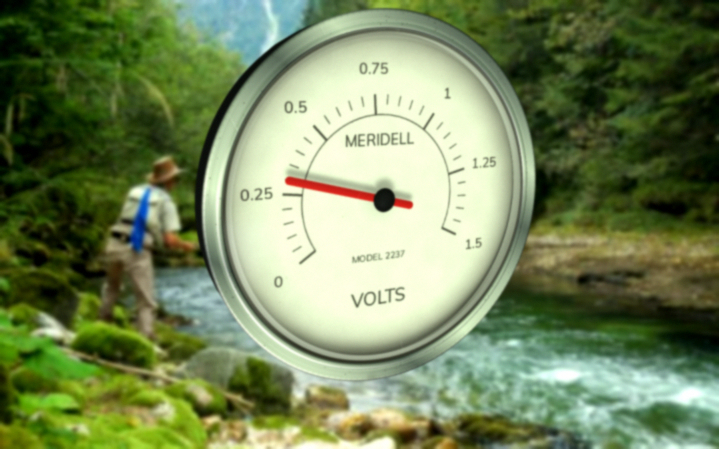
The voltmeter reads **0.3** V
